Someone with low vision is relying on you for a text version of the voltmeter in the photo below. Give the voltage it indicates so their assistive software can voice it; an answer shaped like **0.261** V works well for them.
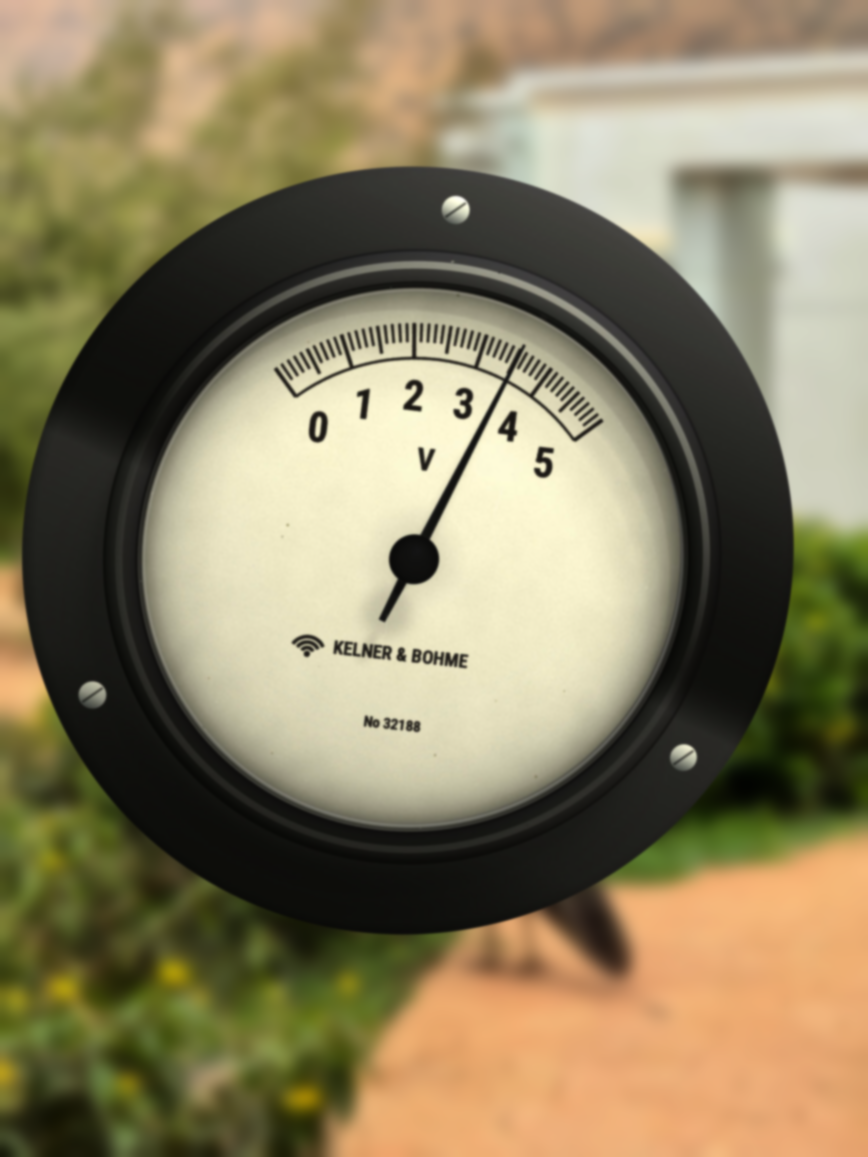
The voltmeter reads **3.5** V
